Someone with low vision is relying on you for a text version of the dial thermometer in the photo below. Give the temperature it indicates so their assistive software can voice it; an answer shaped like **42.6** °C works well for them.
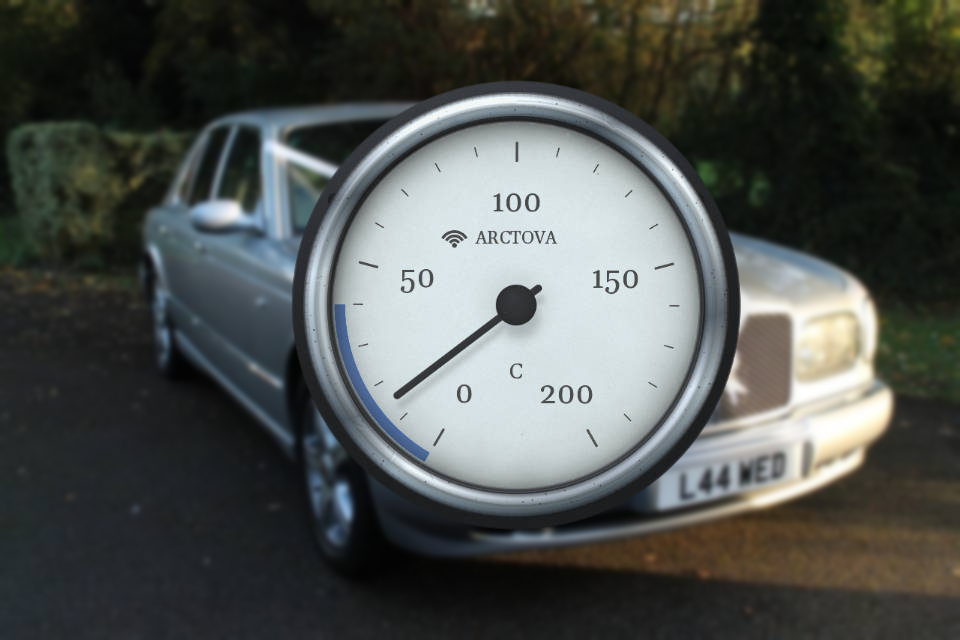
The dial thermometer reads **15** °C
